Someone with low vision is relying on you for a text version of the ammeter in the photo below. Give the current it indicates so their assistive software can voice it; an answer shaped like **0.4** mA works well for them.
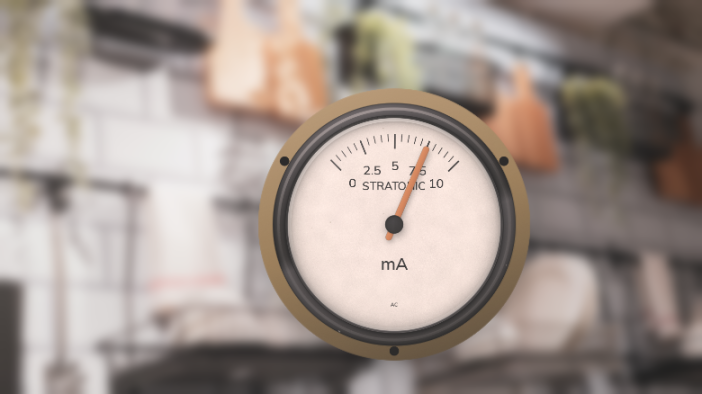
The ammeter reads **7.5** mA
